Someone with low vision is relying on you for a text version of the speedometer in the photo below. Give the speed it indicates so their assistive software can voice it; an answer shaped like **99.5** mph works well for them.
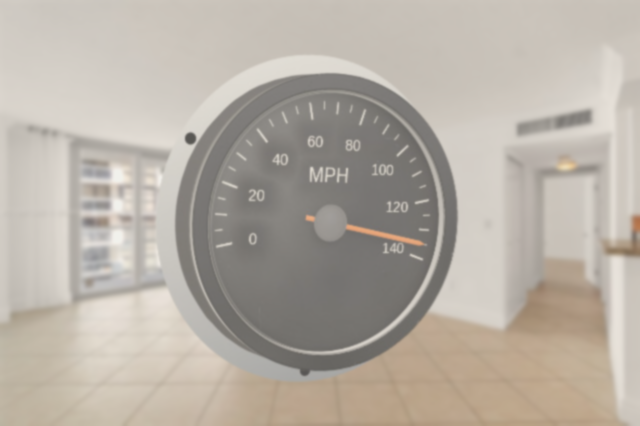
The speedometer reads **135** mph
